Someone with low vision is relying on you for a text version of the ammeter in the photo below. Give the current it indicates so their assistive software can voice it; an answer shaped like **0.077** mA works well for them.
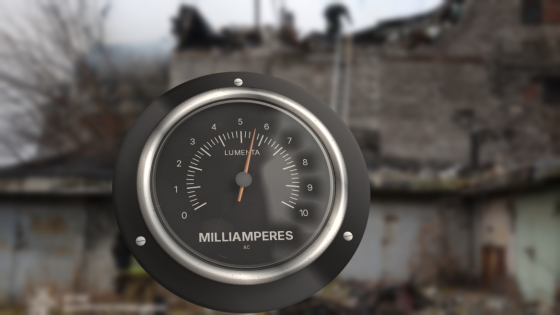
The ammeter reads **5.6** mA
